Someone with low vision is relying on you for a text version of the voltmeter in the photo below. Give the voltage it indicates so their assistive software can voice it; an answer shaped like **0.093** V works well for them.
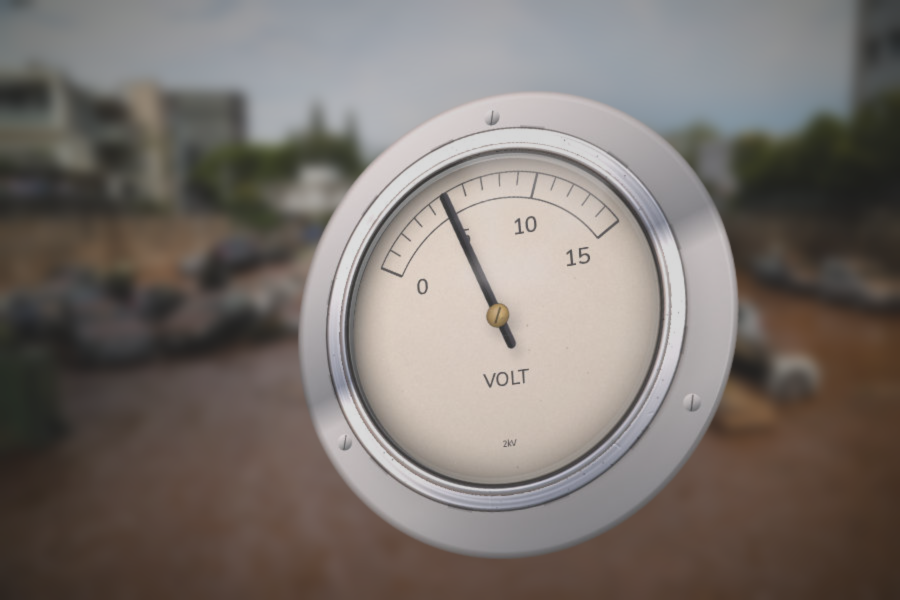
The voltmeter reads **5** V
